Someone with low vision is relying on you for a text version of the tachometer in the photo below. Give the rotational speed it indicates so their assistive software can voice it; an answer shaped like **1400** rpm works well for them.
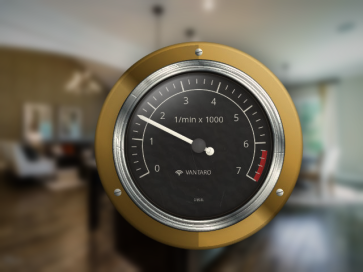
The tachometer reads **1600** rpm
